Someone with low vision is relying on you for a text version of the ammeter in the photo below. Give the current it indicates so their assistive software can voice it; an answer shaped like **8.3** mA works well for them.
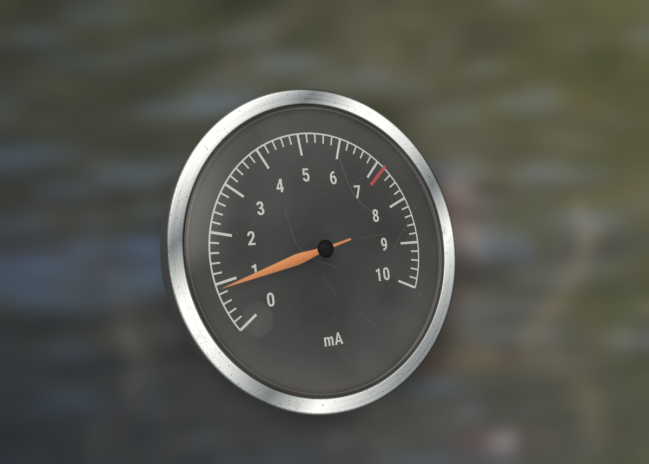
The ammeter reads **0.9** mA
